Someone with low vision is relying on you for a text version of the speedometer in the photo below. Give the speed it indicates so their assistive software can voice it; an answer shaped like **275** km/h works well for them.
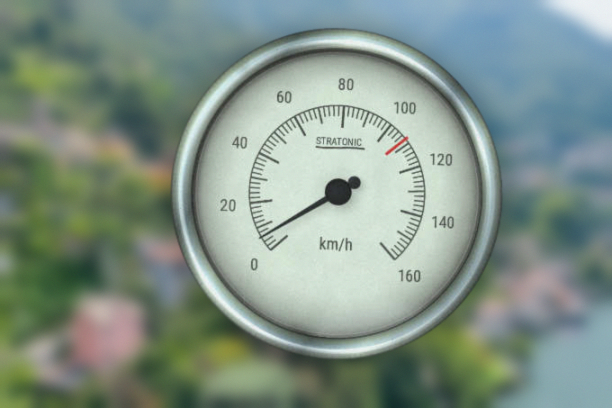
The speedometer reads **6** km/h
